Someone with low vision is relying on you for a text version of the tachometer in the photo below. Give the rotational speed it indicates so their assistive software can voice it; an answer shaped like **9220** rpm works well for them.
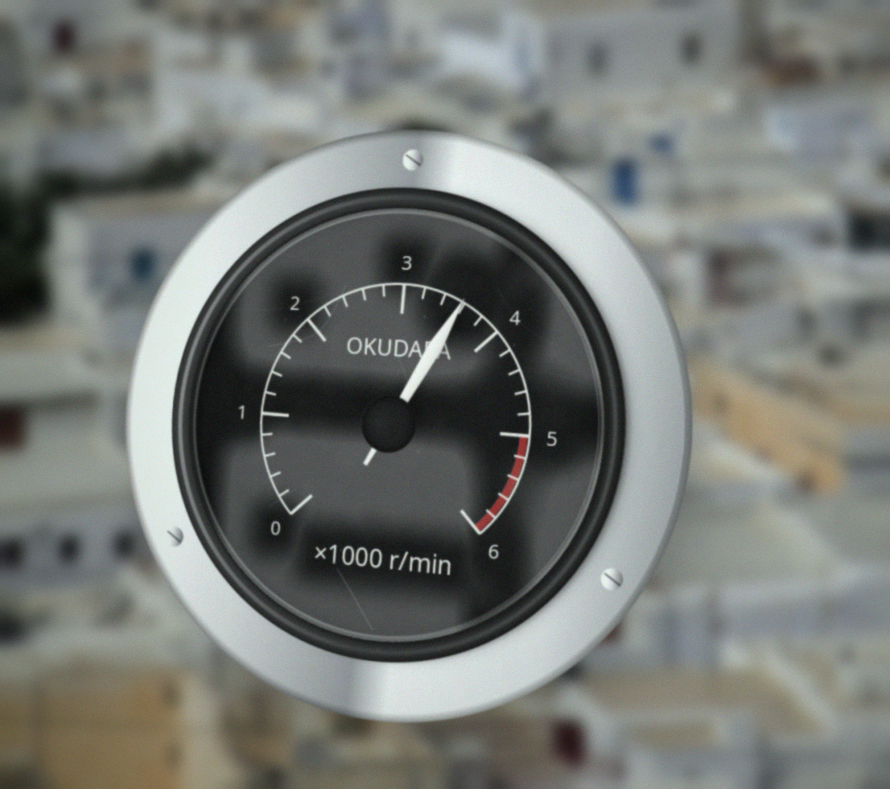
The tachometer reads **3600** rpm
